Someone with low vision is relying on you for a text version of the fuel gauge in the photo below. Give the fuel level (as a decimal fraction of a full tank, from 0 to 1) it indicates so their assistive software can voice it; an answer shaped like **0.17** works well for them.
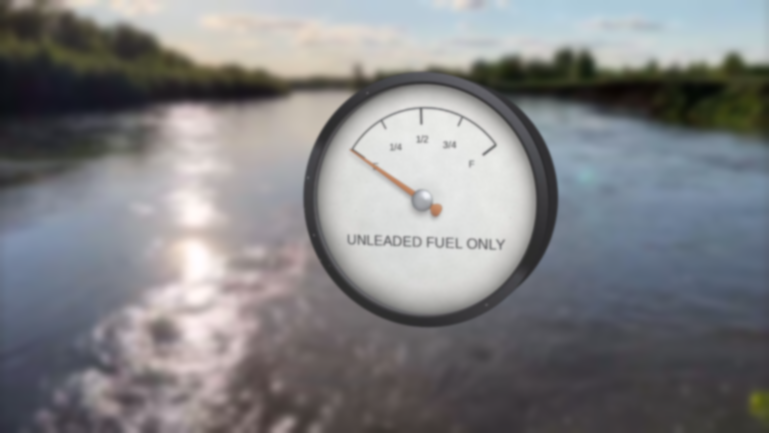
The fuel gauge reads **0**
